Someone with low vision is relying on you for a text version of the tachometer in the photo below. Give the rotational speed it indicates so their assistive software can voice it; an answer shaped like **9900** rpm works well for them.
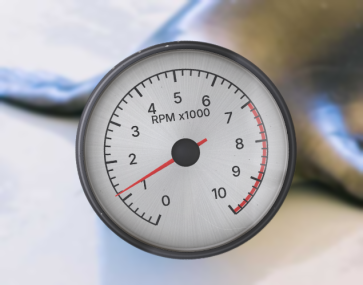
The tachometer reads **1200** rpm
